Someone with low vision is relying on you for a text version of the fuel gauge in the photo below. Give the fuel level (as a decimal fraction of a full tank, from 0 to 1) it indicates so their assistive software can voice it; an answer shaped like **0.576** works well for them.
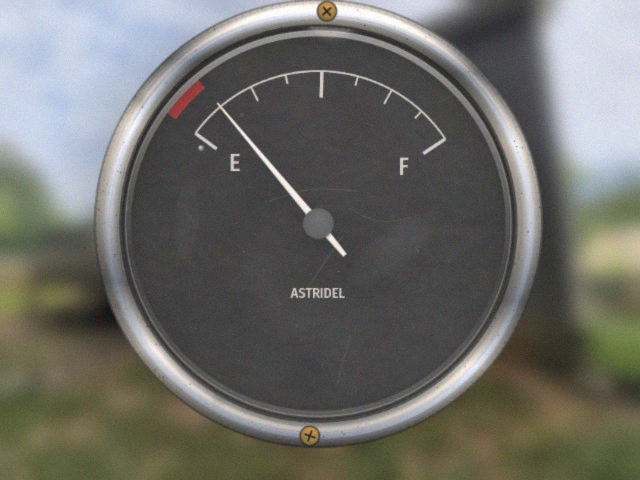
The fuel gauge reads **0.125**
